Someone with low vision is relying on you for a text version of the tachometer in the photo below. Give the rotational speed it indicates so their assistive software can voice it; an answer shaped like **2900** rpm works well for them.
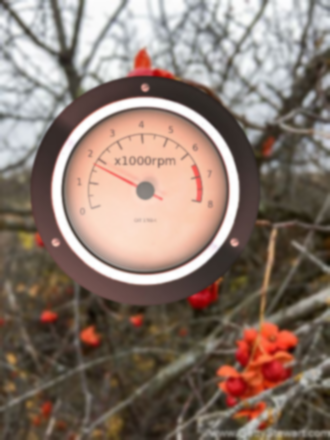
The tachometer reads **1750** rpm
